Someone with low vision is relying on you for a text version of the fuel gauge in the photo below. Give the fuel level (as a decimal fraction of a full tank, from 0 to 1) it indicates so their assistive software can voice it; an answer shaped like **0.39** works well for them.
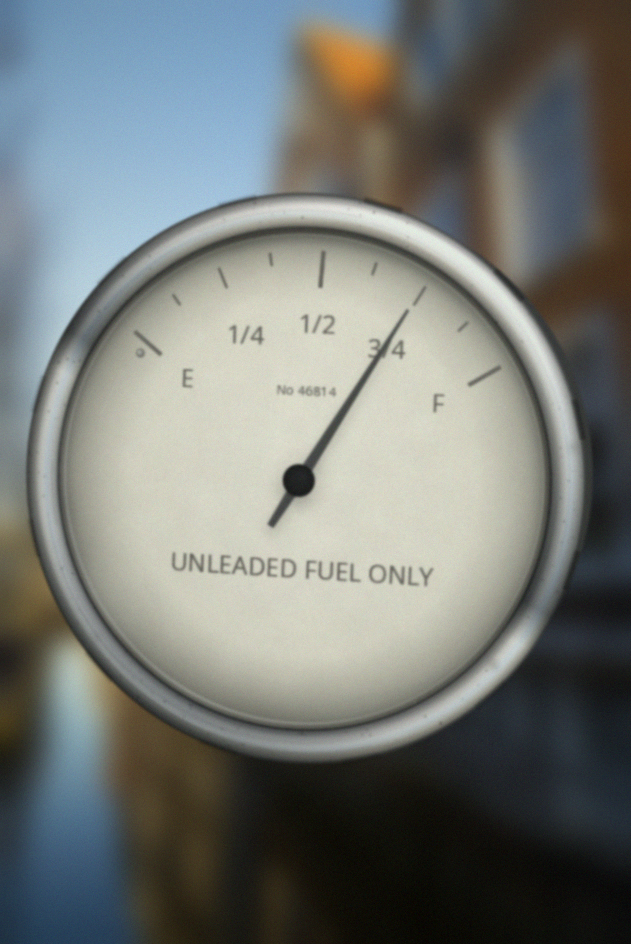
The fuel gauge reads **0.75**
